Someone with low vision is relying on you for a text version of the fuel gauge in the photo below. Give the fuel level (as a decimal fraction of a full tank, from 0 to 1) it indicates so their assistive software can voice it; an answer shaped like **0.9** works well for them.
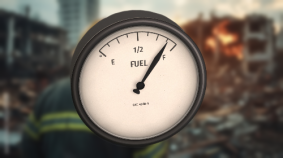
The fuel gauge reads **0.875**
